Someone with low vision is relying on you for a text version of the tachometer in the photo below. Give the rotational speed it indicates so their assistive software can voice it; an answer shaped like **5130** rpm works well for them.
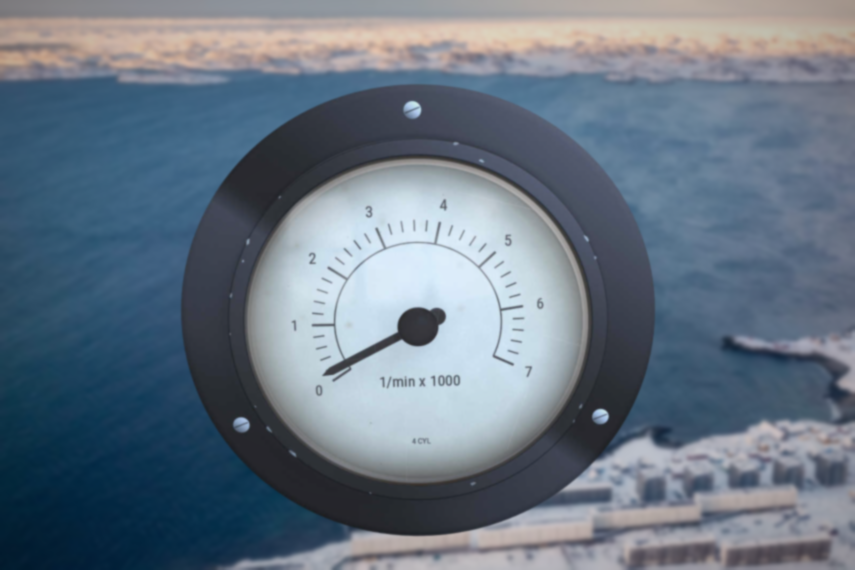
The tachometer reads **200** rpm
